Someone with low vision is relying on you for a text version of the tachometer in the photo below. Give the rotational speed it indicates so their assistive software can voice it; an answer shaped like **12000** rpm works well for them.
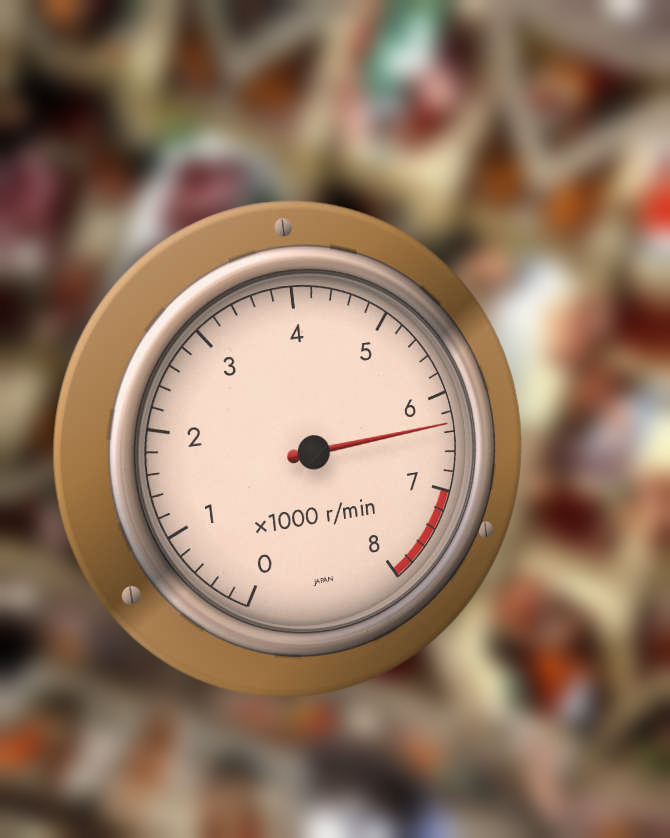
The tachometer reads **6300** rpm
